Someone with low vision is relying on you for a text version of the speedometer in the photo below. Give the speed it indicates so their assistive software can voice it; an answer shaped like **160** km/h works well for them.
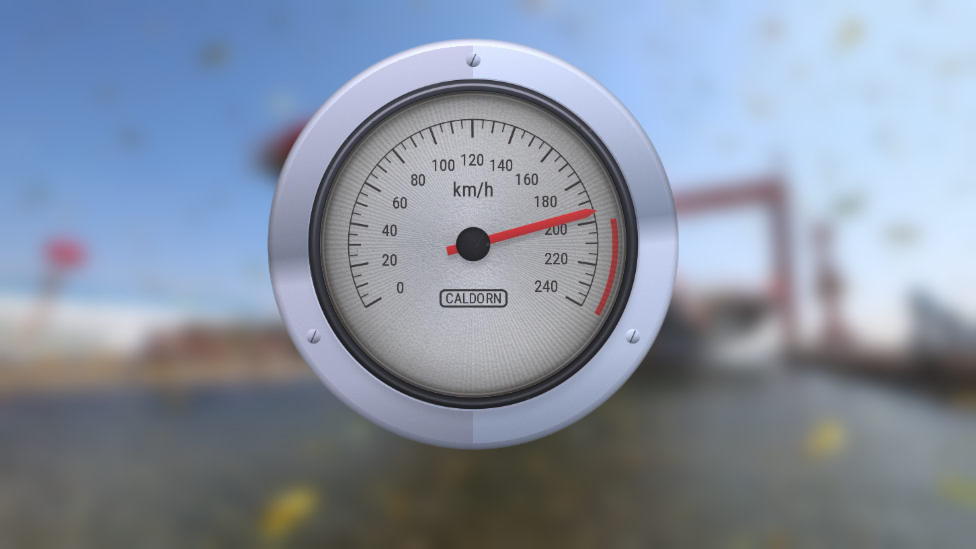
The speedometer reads **195** km/h
